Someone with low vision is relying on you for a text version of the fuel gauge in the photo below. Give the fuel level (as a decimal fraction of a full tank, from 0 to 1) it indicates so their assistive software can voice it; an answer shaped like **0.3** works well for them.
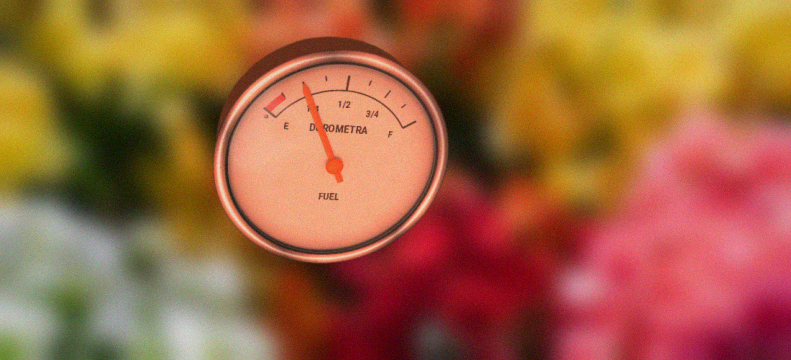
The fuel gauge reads **0.25**
